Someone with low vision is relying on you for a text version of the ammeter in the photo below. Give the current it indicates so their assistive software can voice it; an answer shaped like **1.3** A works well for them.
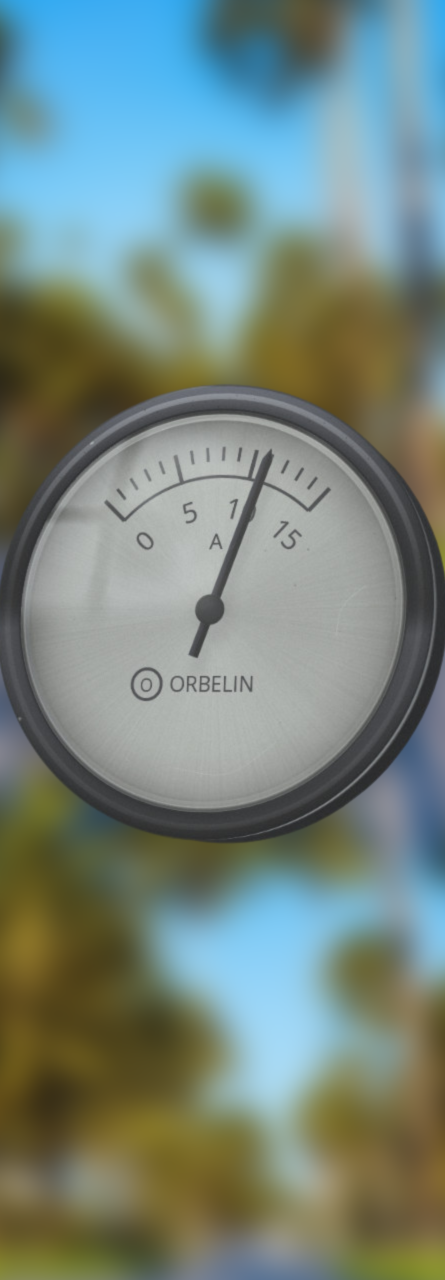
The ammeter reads **11** A
